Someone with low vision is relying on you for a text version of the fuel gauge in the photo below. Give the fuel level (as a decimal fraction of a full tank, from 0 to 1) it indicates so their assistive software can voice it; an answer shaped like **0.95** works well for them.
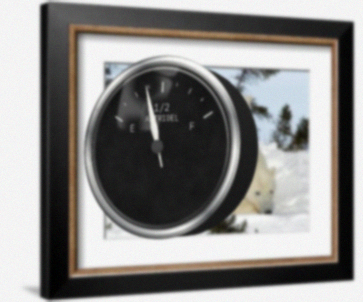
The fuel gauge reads **0.375**
